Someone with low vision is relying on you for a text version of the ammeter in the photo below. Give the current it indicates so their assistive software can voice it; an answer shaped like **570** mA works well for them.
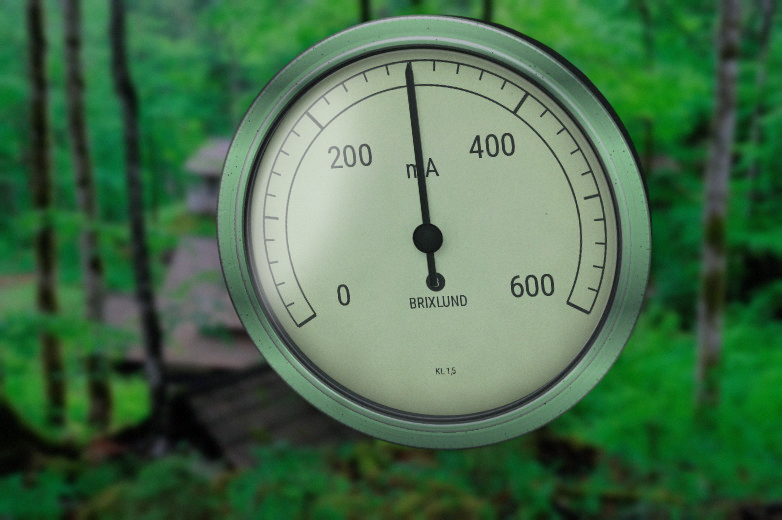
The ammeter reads **300** mA
